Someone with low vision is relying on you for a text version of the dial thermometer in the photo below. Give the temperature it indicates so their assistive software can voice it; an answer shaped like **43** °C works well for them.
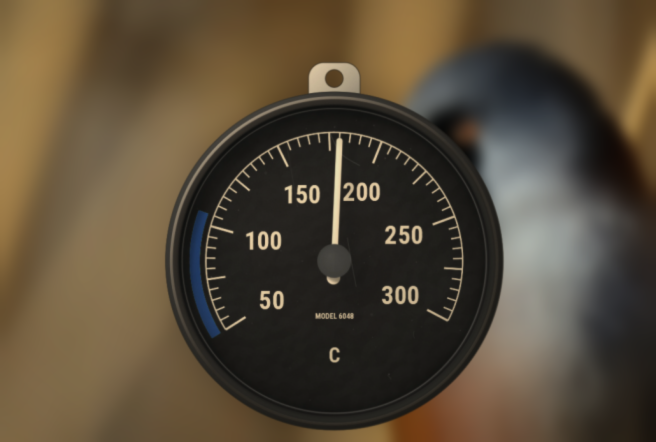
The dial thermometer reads **180** °C
